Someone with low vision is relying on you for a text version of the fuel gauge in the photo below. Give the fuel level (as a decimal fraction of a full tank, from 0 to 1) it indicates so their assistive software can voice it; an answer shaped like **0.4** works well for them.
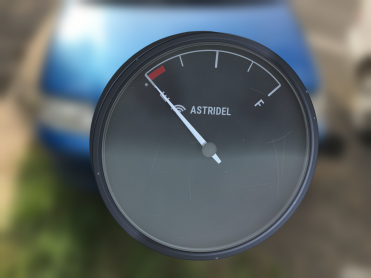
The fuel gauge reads **0**
